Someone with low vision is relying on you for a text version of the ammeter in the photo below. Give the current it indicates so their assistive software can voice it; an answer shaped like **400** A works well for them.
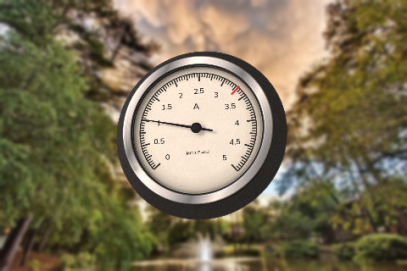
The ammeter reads **1** A
